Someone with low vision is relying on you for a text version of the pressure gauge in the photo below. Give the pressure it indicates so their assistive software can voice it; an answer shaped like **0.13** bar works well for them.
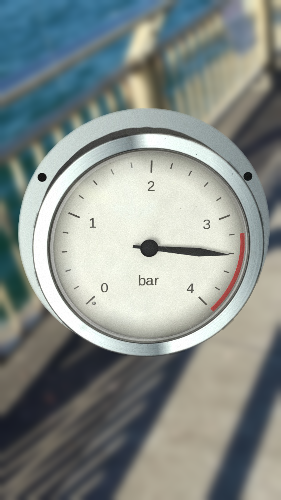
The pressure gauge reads **3.4** bar
